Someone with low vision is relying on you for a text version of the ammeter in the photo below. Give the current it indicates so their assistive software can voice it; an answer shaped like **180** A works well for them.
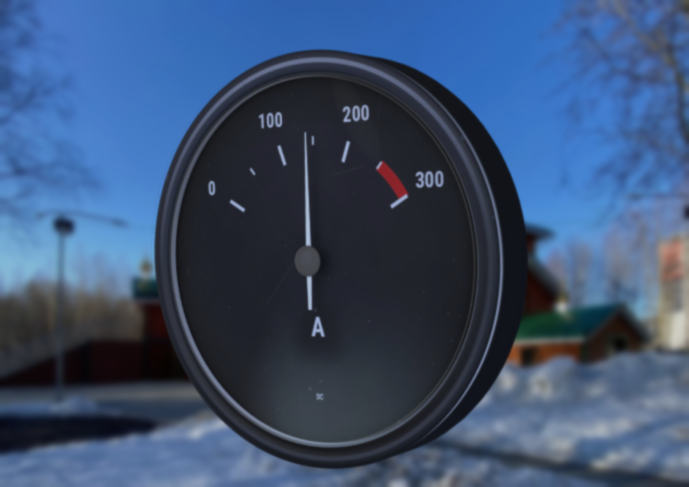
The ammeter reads **150** A
